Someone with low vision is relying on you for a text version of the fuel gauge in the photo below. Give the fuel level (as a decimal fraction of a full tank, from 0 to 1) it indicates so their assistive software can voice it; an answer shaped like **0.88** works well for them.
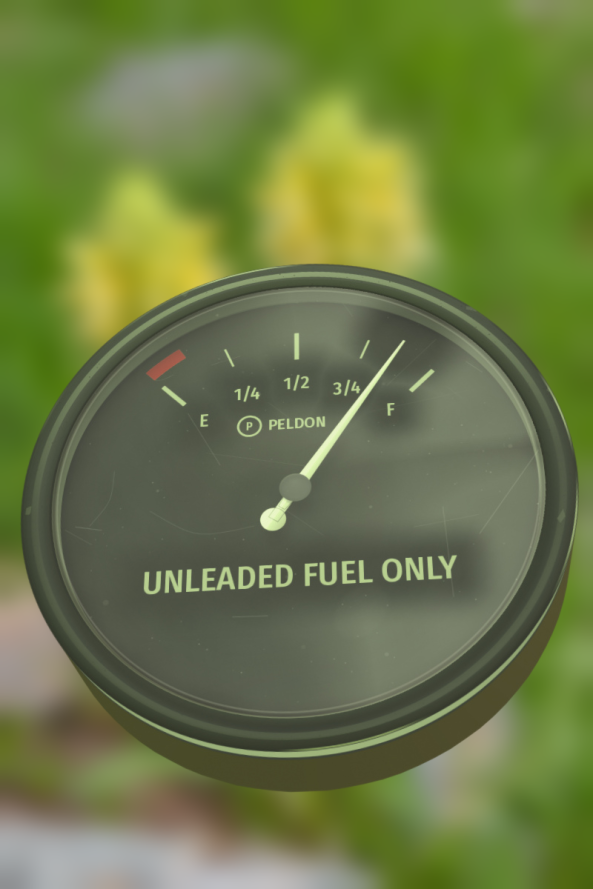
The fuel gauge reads **0.875**
